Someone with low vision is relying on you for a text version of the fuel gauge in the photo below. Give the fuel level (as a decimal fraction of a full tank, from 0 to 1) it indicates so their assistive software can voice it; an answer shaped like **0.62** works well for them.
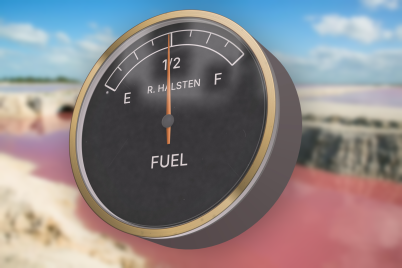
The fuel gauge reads **0.5**
